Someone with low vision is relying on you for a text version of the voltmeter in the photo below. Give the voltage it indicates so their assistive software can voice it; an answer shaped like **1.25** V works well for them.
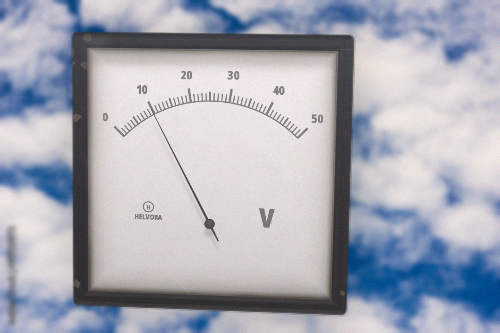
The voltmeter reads **10** V
